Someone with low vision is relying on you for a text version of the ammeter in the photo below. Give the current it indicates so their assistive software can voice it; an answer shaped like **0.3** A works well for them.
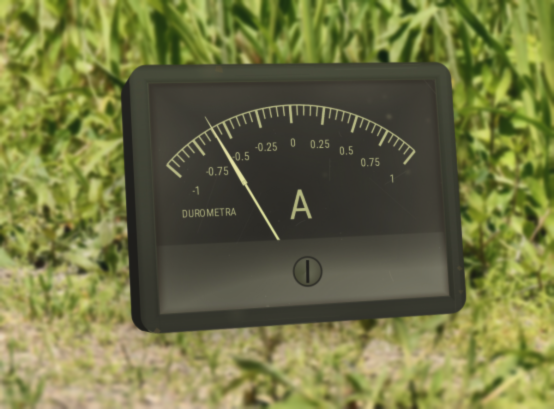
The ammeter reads **-0.6** A
